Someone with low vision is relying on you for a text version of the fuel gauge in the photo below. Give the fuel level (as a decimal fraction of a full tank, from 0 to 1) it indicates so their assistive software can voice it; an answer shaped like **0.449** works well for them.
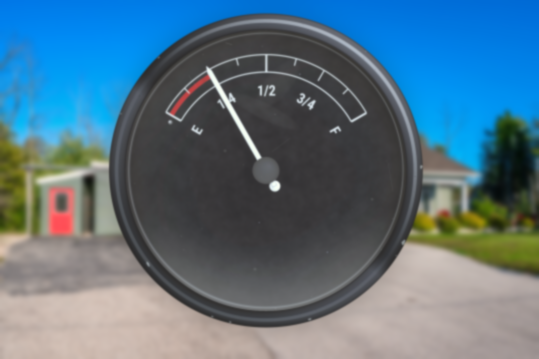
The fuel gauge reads **0.25**
